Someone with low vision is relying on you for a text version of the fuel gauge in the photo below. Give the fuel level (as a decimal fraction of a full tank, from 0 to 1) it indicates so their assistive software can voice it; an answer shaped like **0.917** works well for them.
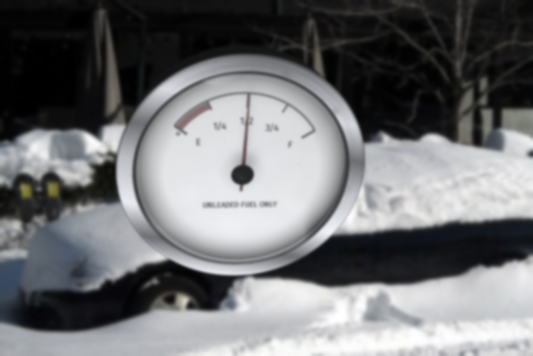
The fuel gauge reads **0.5**
